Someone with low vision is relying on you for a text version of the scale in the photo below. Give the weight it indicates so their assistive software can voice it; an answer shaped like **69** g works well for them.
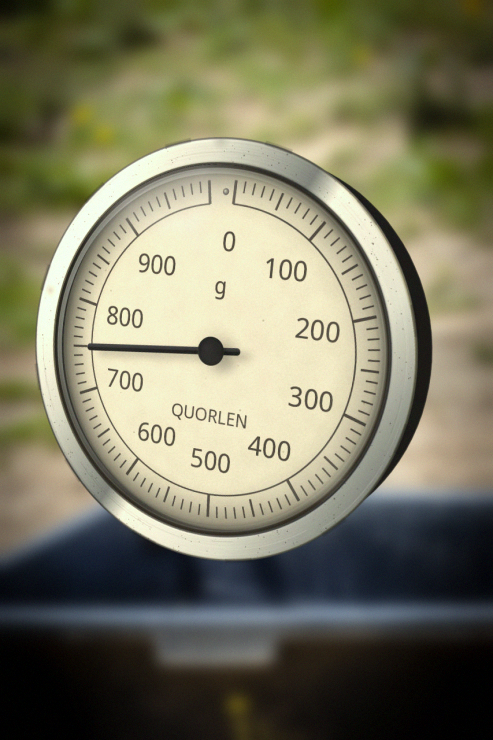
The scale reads **750** g
